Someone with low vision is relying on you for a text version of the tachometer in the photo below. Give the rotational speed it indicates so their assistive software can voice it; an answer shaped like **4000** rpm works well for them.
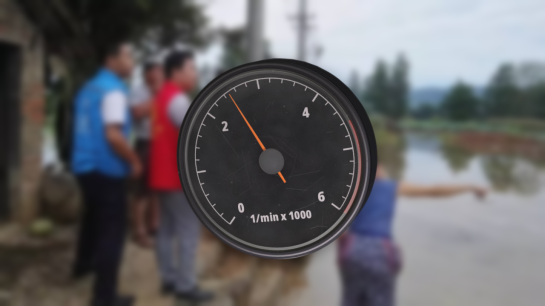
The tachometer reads **2500** rpm
